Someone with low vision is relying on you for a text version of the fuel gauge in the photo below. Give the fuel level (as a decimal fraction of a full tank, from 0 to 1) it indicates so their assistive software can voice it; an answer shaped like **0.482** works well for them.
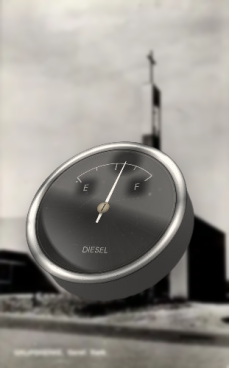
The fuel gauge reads **0.625**
